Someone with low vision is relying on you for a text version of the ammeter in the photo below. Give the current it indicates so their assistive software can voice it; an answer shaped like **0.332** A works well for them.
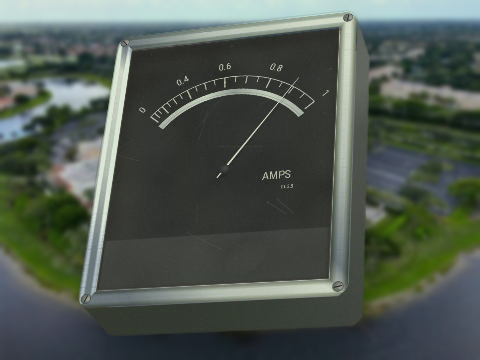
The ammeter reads **0.9** A
